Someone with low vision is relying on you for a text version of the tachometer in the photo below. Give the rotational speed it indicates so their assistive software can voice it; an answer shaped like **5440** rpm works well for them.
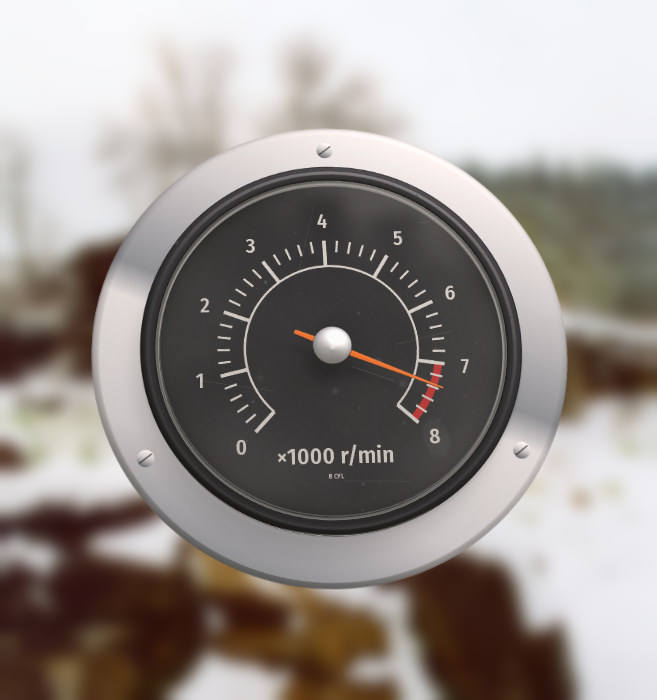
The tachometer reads **7400** rpm
